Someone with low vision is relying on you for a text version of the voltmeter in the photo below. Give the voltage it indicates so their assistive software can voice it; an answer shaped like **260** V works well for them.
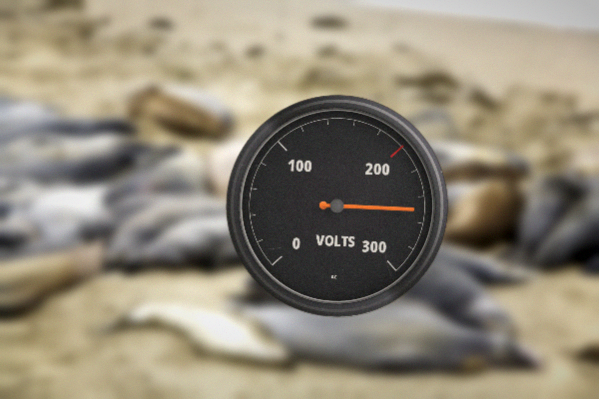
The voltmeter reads **250** V
